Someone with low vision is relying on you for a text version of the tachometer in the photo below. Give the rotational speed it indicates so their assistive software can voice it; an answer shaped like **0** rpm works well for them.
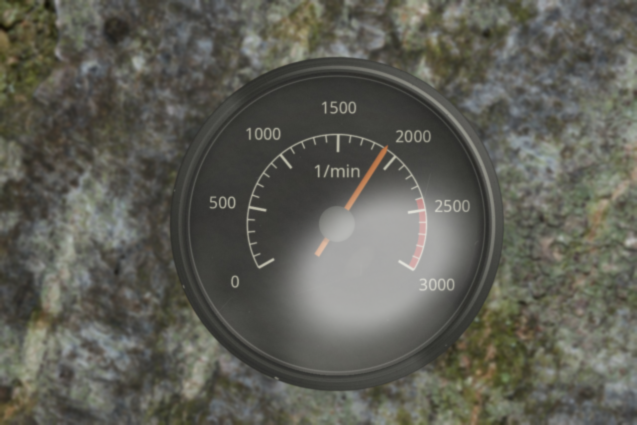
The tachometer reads **1900** rpm
